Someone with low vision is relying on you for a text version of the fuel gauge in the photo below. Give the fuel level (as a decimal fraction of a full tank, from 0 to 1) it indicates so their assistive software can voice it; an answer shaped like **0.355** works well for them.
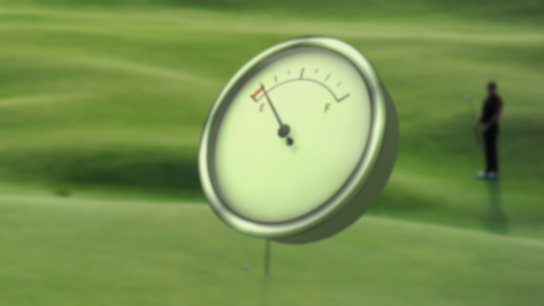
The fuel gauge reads **0.125**
